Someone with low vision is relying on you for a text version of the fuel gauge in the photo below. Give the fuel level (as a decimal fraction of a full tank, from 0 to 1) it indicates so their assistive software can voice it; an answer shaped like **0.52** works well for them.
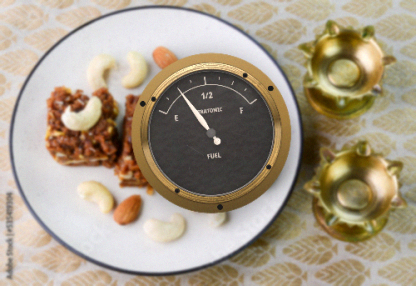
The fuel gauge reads **0.25**
